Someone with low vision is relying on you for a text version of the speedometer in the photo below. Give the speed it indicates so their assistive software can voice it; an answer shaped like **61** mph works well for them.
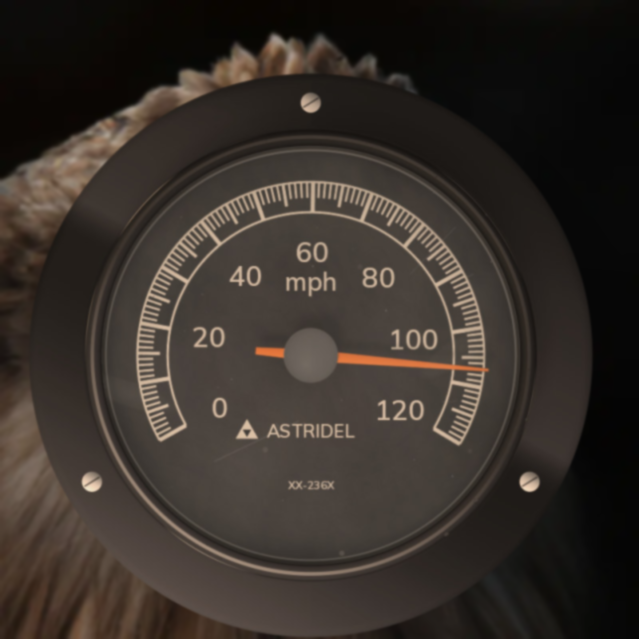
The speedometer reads **107** mph
